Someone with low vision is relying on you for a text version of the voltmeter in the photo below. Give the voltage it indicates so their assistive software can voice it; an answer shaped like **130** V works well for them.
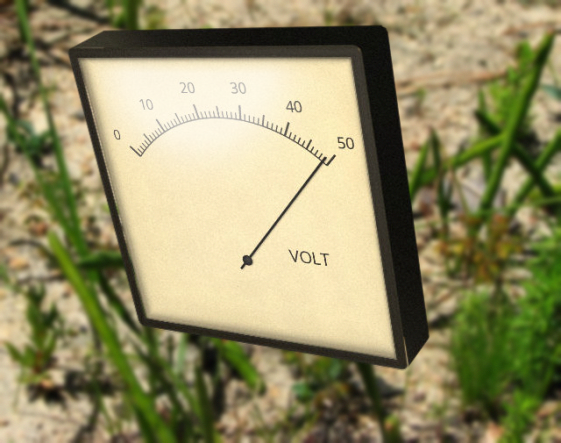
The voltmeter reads **49** V
